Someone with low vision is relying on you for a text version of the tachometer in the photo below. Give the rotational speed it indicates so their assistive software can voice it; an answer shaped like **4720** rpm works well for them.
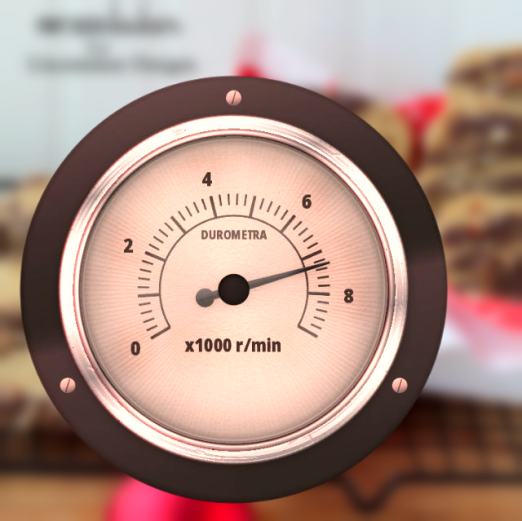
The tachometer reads **7300** rpm
